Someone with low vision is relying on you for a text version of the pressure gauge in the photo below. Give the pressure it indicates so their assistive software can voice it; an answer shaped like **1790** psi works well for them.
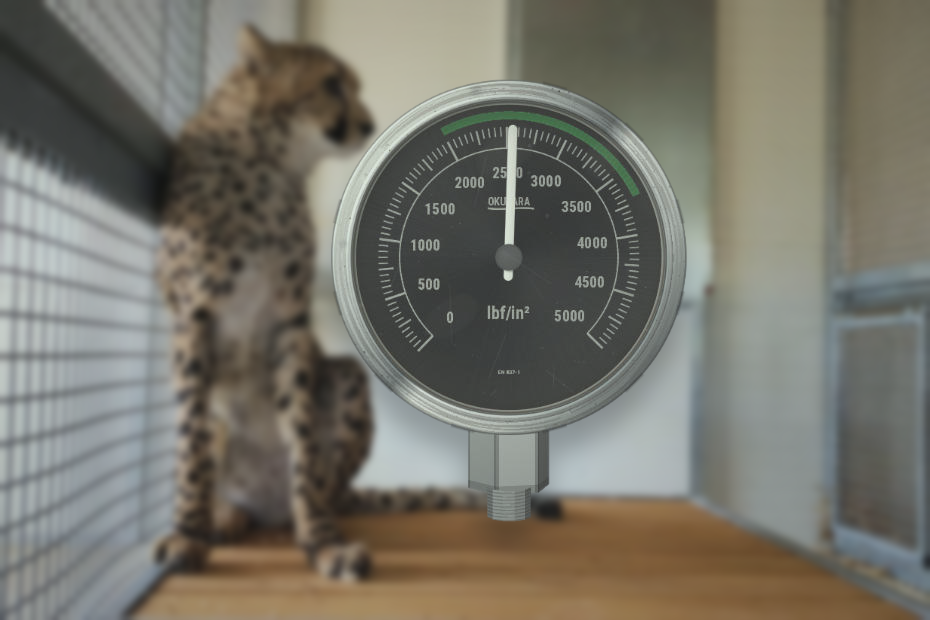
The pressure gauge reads **2550** psi
